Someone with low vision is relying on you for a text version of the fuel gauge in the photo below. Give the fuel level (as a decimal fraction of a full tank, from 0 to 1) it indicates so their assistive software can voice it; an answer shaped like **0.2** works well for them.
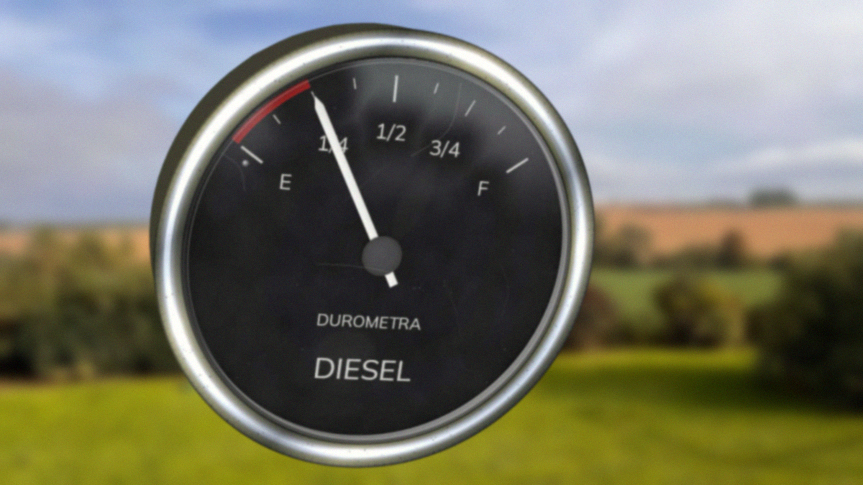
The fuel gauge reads **0.25**
